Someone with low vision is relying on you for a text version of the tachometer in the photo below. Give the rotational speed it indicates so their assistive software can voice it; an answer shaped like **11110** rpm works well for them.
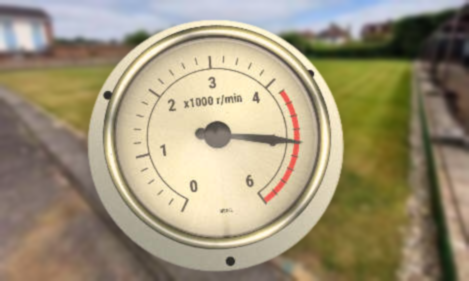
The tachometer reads **5000** rpm
